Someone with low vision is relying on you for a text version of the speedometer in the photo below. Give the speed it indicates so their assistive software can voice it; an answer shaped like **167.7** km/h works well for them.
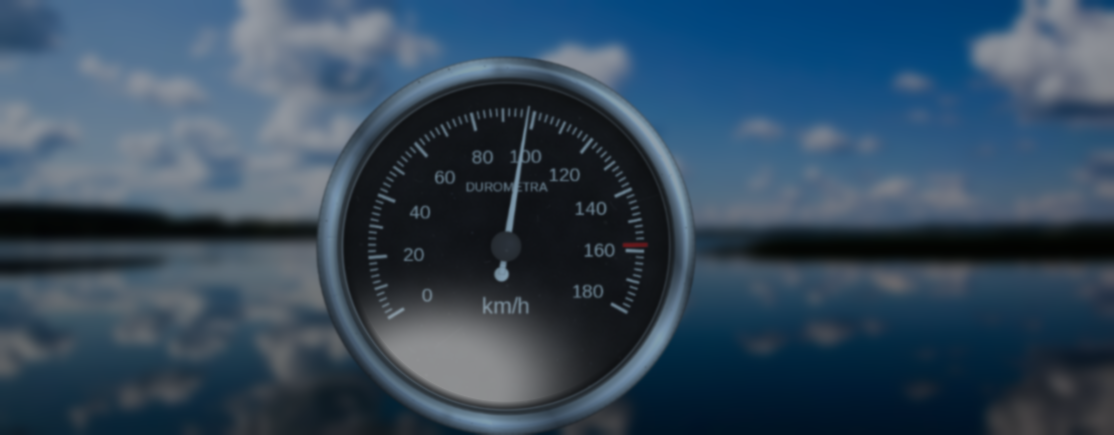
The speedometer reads **98** km/h
